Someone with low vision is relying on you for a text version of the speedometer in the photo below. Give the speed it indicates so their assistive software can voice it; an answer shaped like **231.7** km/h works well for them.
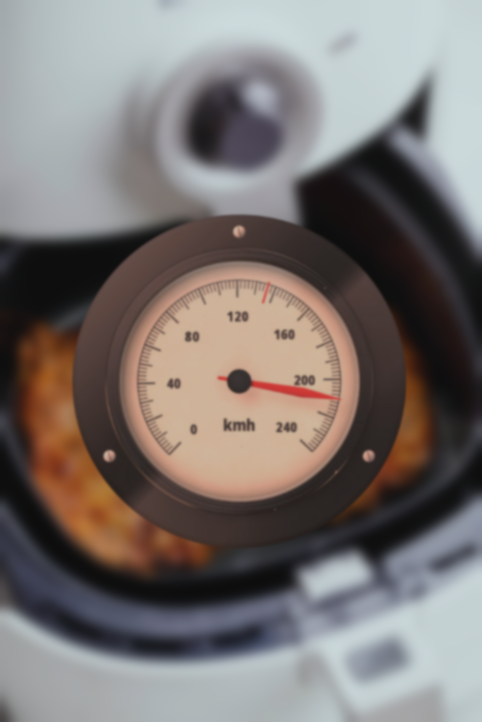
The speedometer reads **210** km/h
